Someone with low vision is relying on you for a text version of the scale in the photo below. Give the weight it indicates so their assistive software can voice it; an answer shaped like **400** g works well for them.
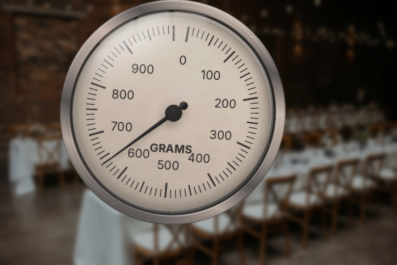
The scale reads **640** g
